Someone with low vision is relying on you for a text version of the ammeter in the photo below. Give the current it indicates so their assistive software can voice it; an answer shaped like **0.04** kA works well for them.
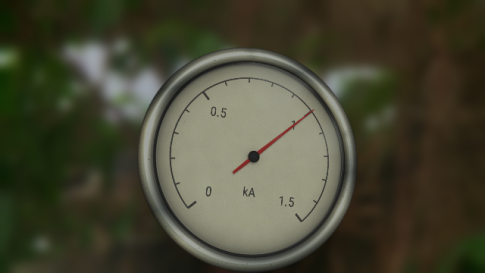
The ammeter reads **1** kA
